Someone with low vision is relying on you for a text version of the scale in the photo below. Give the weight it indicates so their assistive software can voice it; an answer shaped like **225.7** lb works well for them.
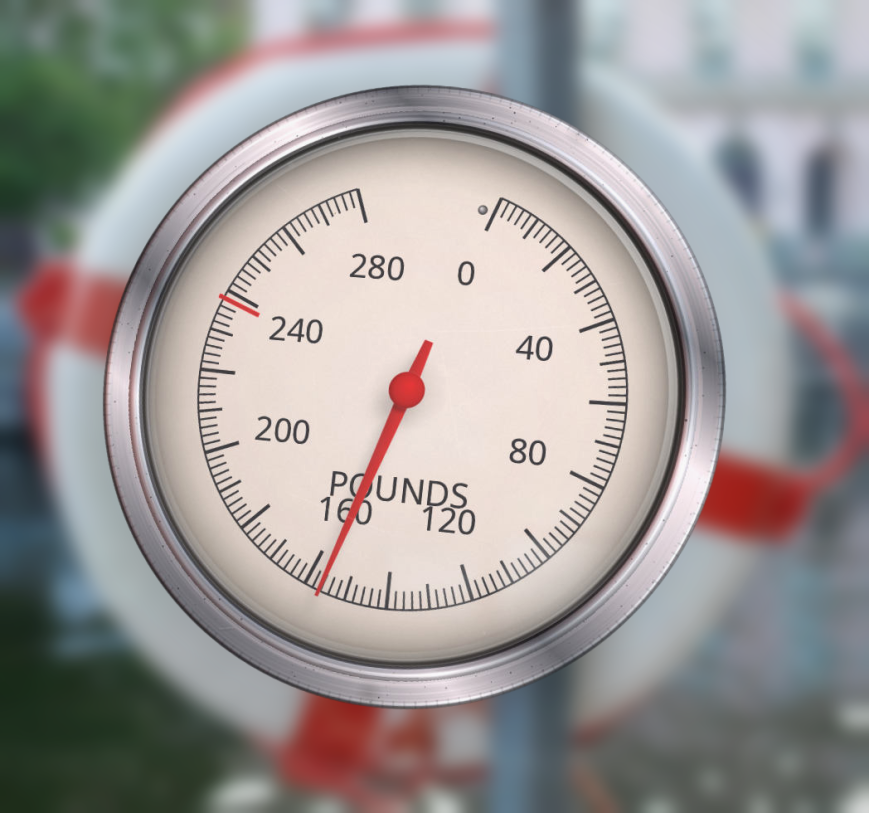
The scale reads **156** lb
